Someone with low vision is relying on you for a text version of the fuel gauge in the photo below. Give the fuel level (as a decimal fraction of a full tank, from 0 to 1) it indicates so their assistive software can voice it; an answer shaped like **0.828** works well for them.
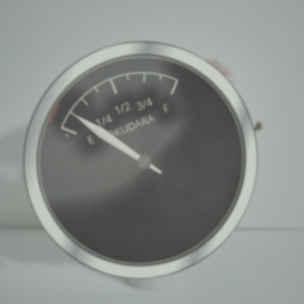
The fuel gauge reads **0.125**
